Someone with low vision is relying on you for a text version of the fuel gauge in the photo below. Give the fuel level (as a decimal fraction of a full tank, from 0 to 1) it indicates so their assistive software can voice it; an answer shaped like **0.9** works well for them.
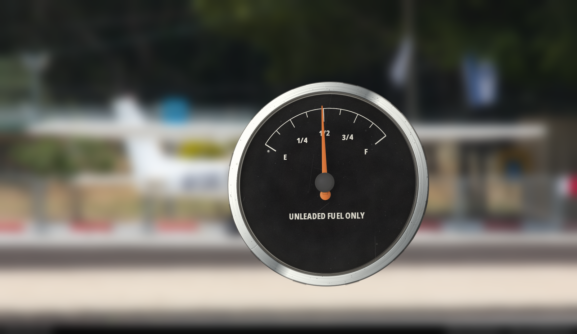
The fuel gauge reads **0.5**
